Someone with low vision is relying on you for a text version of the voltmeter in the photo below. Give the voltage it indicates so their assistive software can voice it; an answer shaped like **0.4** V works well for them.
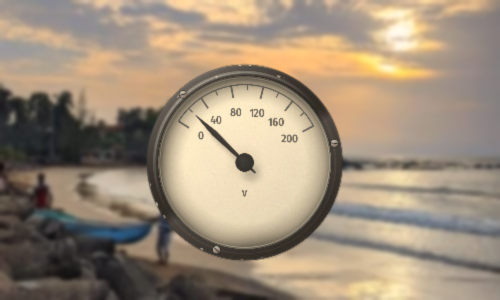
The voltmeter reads **20** V
